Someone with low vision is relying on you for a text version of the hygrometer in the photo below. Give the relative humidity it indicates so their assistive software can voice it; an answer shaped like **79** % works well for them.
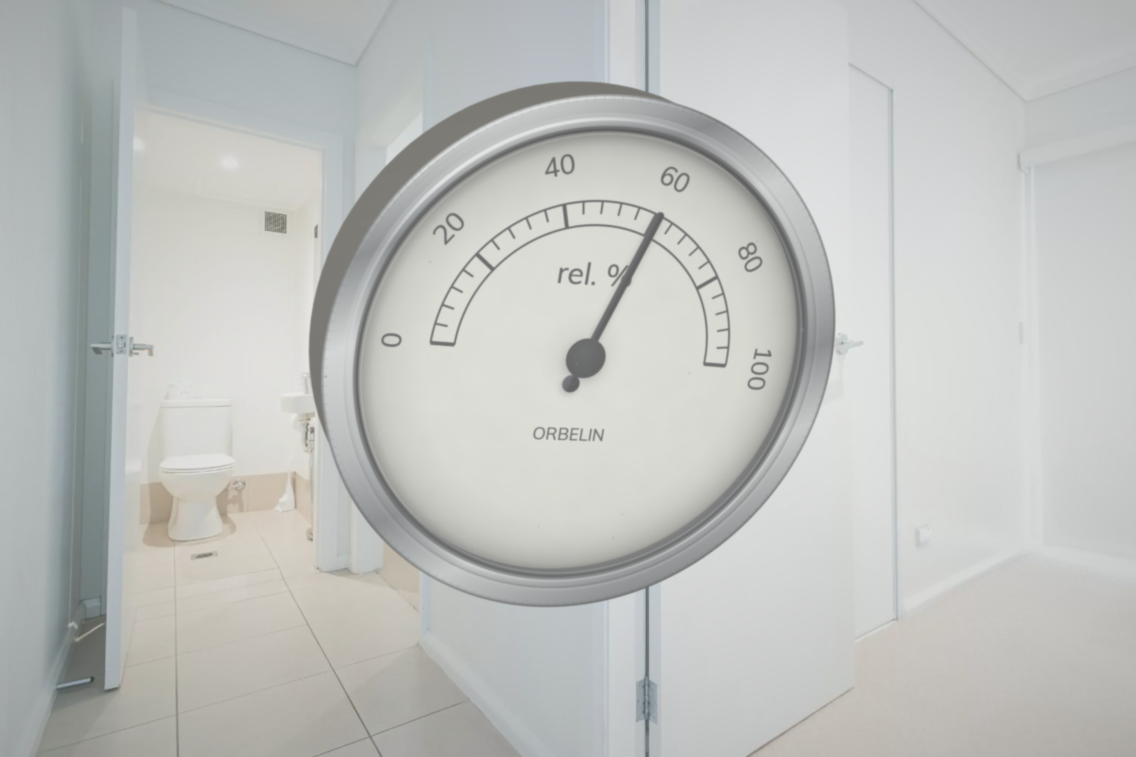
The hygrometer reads **60** %
